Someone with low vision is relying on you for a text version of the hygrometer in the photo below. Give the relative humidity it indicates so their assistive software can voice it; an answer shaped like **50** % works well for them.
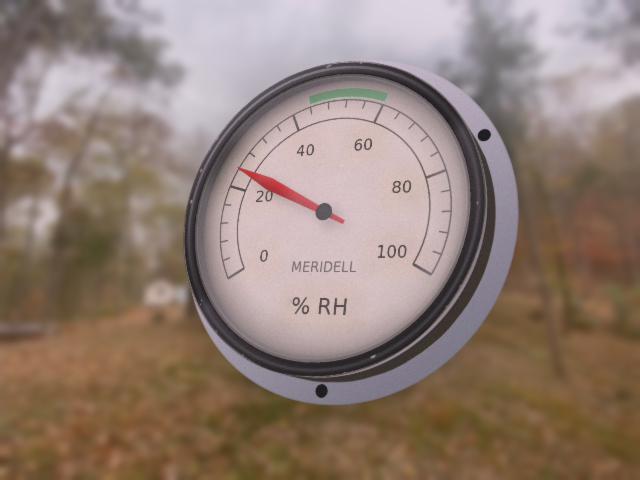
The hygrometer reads **24** %
